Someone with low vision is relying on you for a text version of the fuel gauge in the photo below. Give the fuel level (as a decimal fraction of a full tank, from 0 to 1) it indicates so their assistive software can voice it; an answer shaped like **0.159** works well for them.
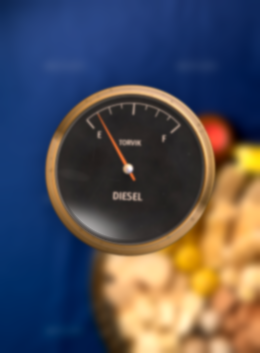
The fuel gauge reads **0.125**
